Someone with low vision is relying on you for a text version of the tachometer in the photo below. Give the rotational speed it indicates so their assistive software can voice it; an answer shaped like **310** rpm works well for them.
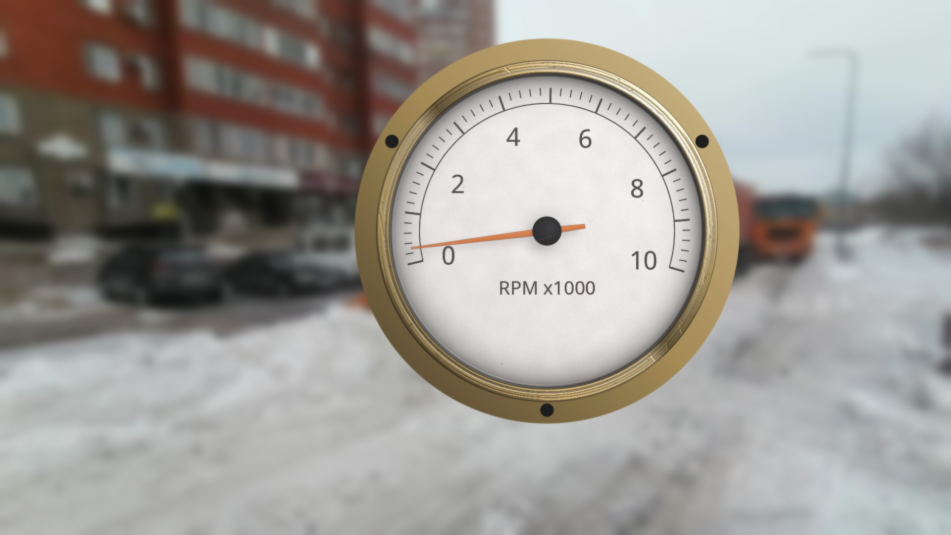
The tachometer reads **300** rpm
